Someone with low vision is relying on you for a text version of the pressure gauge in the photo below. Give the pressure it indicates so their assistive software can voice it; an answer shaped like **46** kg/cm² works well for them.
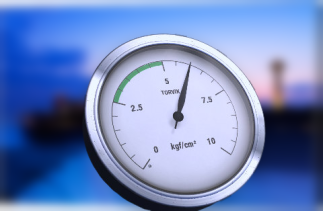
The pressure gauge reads **6** kg/cm²
